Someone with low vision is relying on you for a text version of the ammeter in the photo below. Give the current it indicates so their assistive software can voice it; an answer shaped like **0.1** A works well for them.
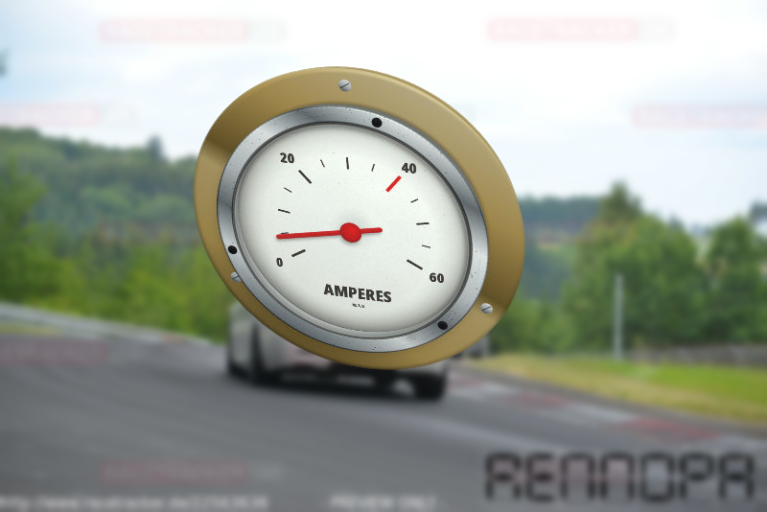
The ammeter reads **5** A
